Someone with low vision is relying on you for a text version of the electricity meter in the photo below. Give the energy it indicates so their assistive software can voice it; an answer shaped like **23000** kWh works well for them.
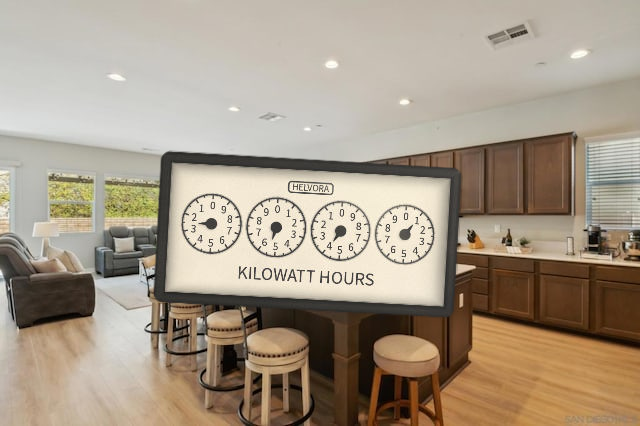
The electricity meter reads **2541** kWh
